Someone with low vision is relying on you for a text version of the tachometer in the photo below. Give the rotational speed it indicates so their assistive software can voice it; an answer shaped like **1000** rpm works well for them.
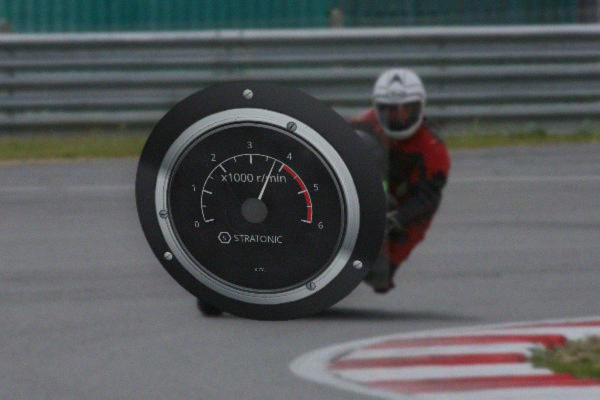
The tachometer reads **3750** rpm
